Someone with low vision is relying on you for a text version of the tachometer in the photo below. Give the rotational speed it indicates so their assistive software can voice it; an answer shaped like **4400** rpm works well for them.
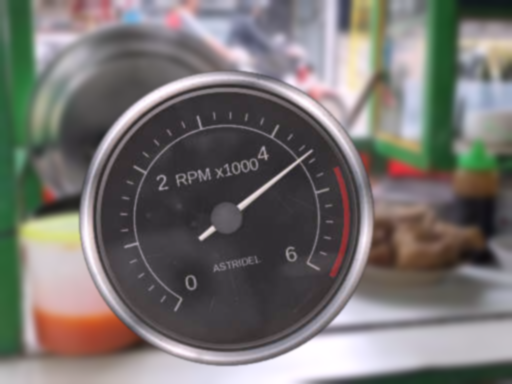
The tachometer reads **4500** rpm
